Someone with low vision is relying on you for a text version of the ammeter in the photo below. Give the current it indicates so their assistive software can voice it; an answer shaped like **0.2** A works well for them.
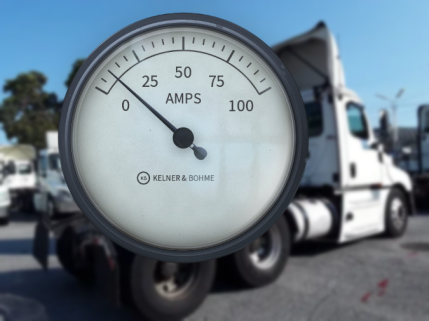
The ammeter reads **10** A
